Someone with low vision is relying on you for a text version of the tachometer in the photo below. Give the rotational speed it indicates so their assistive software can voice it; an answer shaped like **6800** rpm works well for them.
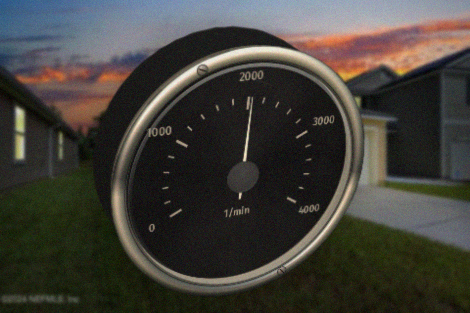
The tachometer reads **2000** rpm
